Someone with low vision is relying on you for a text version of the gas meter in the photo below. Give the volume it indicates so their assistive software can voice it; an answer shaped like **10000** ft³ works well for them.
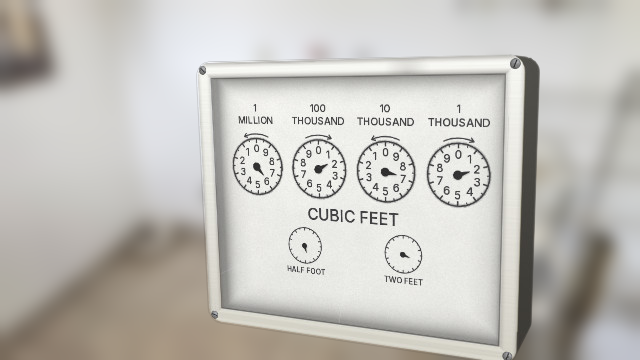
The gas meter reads **617200** ft³
